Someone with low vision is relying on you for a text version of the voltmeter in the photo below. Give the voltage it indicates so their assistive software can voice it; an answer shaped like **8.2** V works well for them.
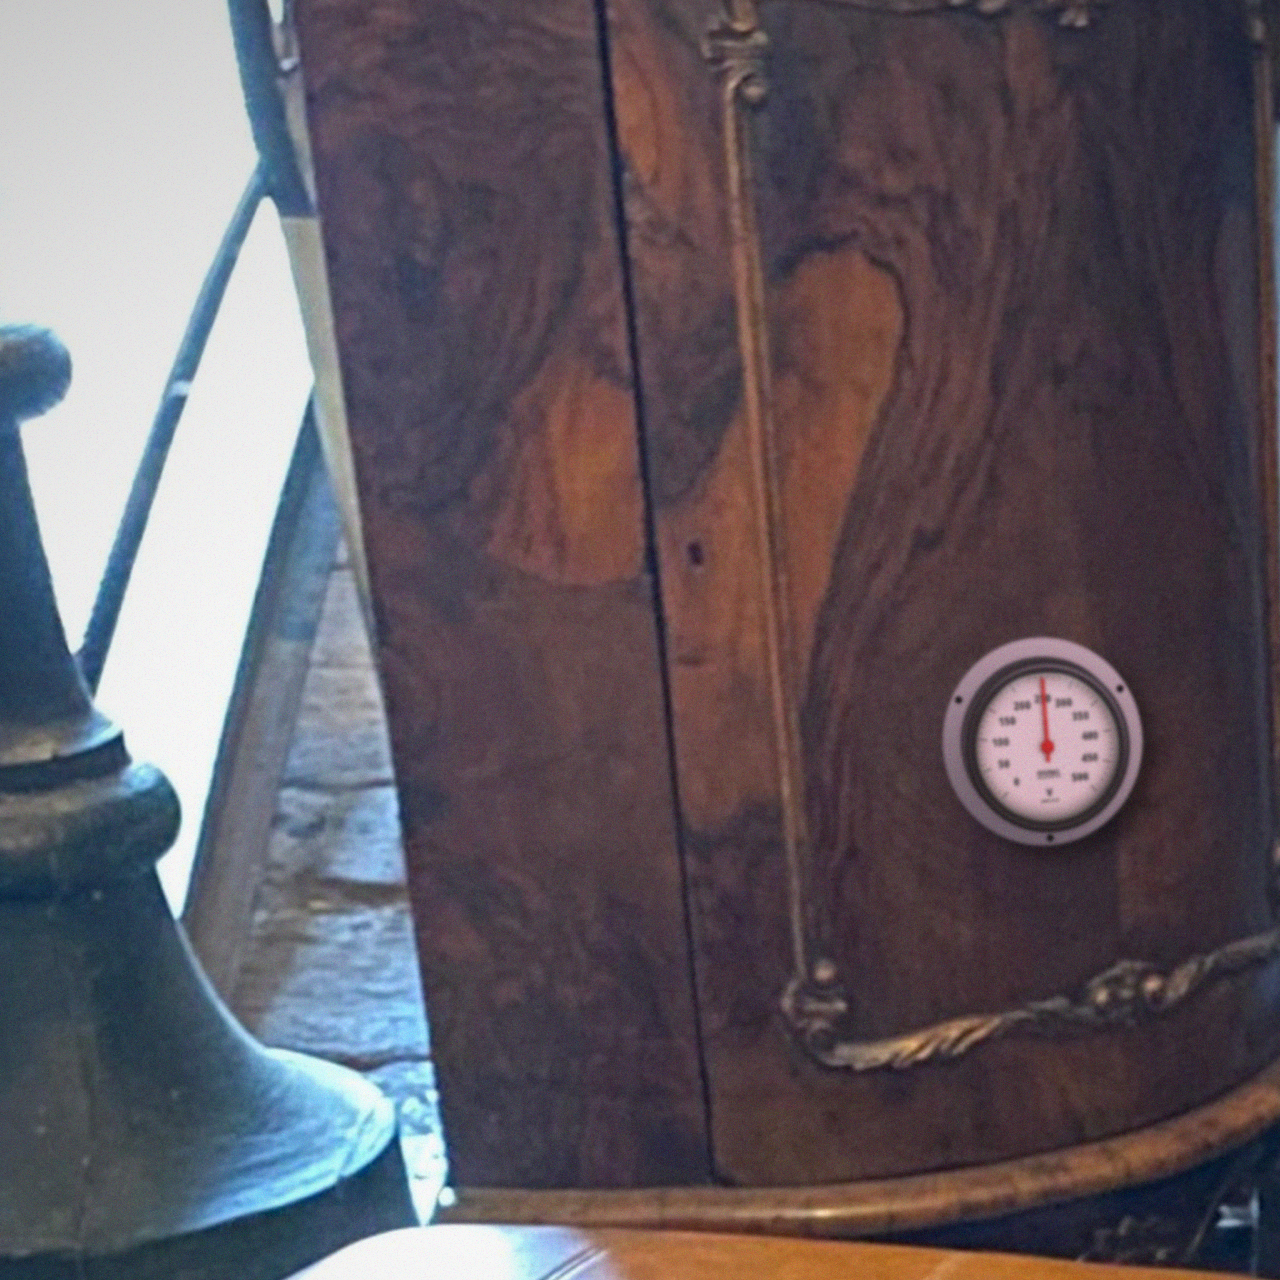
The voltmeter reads **250** V
